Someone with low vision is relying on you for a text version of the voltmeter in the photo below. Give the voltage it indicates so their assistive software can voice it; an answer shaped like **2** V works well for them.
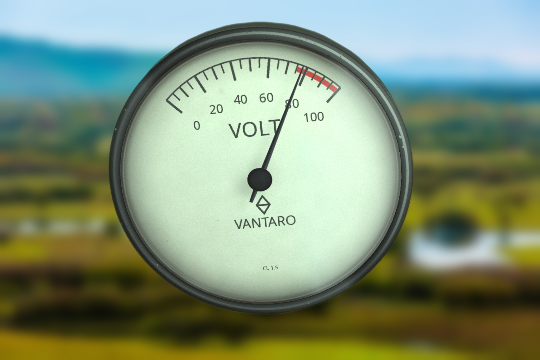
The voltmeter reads **77.5** V
